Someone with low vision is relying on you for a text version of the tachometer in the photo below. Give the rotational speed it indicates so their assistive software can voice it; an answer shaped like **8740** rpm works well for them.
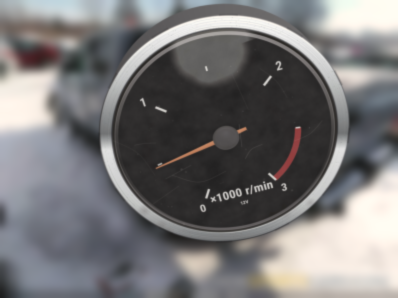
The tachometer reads **500** rpm
